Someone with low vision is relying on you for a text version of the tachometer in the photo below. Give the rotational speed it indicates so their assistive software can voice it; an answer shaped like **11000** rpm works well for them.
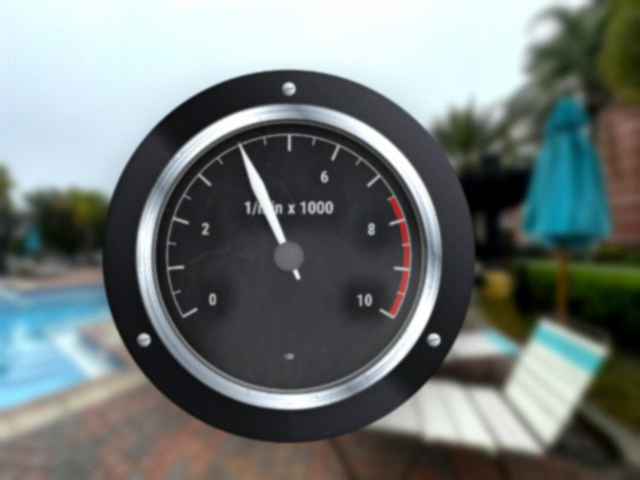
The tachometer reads **4000** rpm
